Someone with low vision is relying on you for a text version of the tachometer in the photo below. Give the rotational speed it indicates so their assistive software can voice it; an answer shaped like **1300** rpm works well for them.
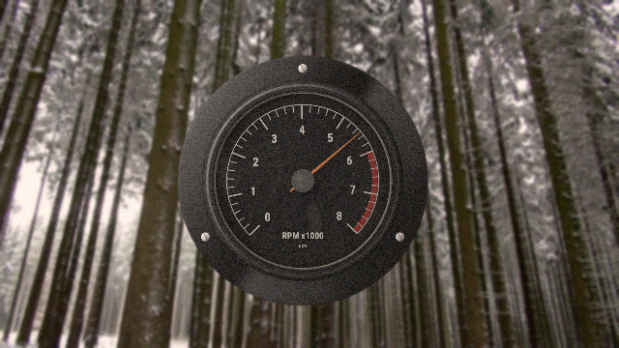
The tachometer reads **5500** rpm
